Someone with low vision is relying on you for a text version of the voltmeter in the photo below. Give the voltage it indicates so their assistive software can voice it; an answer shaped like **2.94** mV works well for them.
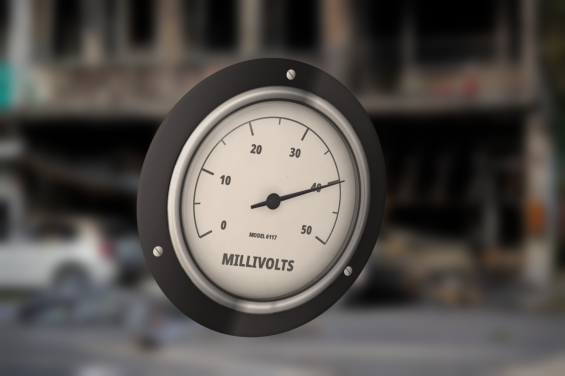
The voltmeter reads **40** mV
